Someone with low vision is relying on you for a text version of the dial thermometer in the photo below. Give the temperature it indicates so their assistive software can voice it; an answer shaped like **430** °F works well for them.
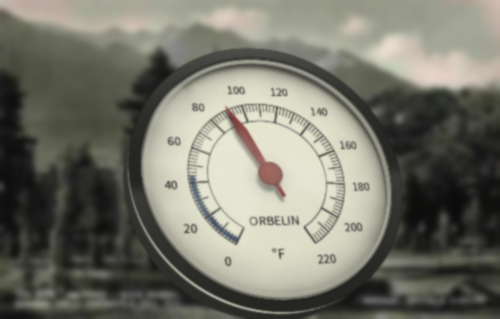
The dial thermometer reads **90** °F
